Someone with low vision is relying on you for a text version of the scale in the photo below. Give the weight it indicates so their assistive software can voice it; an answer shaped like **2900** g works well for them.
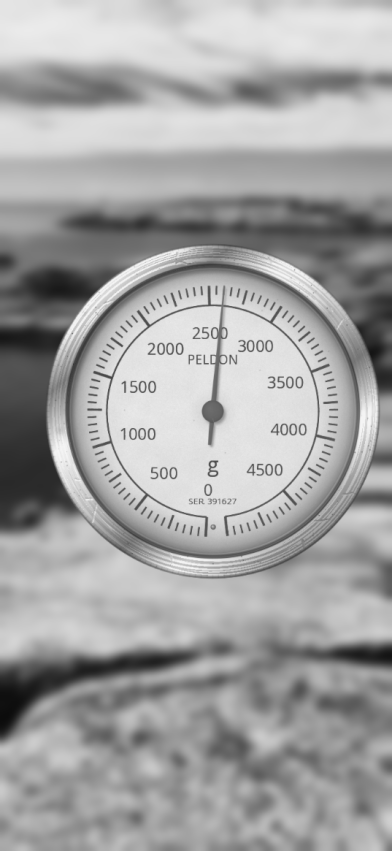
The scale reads **2600** g
